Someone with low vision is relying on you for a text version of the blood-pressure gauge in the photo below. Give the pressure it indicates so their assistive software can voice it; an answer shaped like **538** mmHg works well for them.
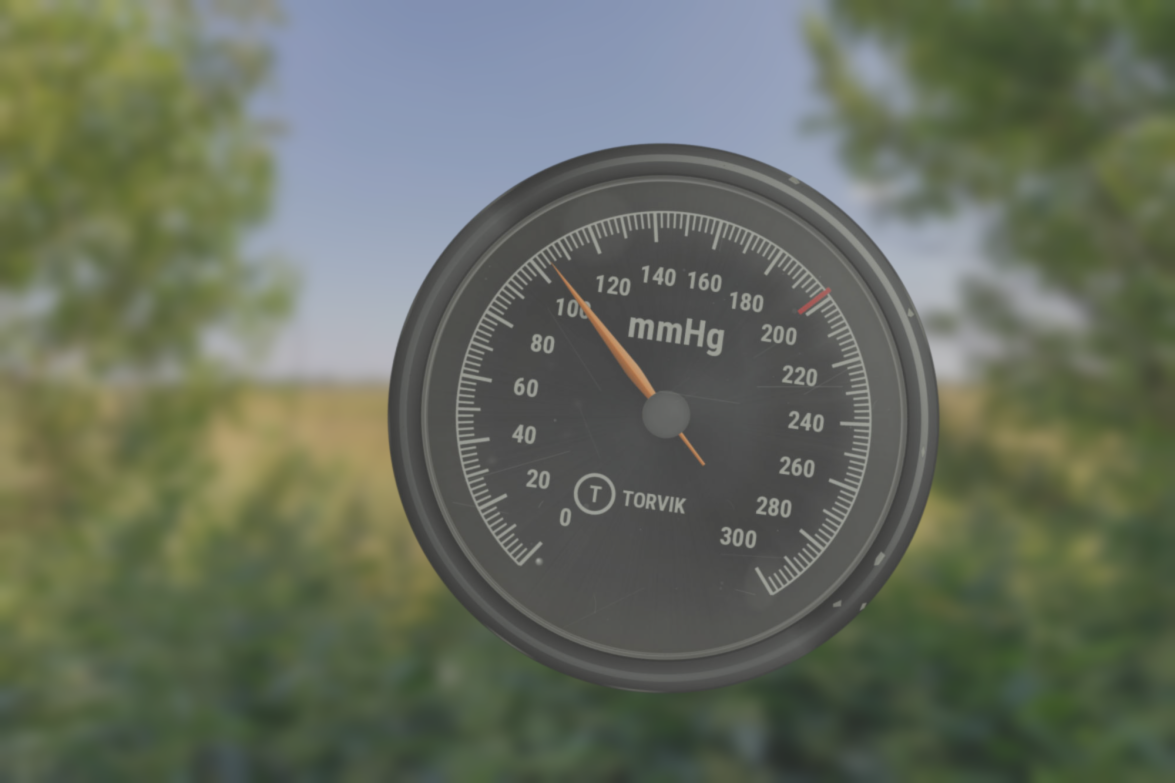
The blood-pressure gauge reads **104** mmHg
